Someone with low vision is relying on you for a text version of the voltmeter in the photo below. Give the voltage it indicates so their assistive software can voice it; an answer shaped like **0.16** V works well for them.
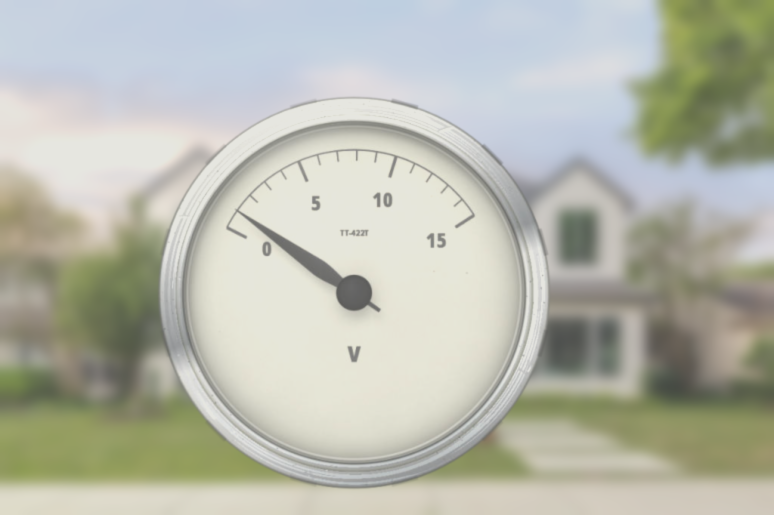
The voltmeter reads **1** V
